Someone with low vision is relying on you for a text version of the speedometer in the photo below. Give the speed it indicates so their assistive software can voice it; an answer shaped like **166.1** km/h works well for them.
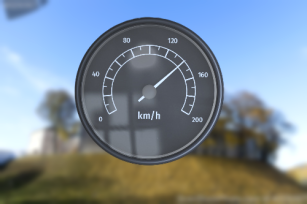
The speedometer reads **140** km/h
